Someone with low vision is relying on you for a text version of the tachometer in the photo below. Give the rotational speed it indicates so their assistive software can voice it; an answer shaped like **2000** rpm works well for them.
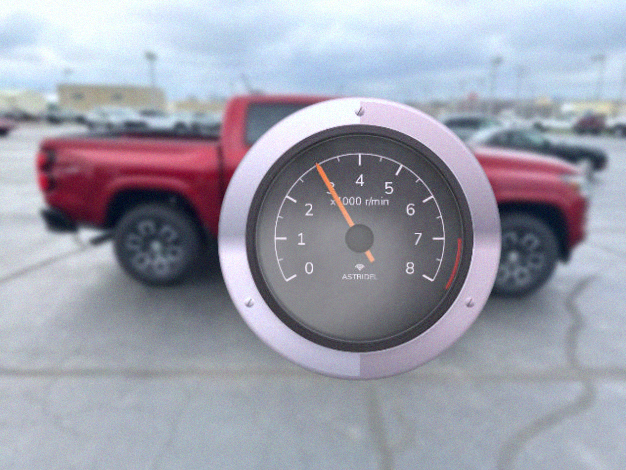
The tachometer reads **3000** rpm
